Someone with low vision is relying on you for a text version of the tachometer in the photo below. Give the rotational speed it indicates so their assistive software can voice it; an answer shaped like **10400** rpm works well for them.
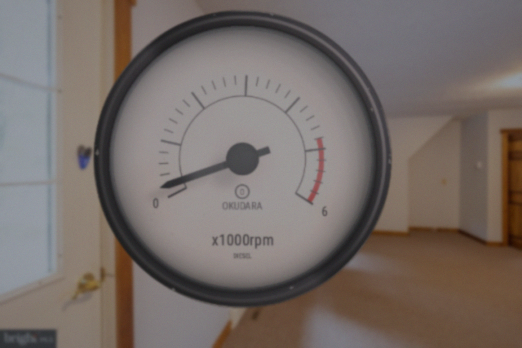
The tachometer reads **200** rpm
